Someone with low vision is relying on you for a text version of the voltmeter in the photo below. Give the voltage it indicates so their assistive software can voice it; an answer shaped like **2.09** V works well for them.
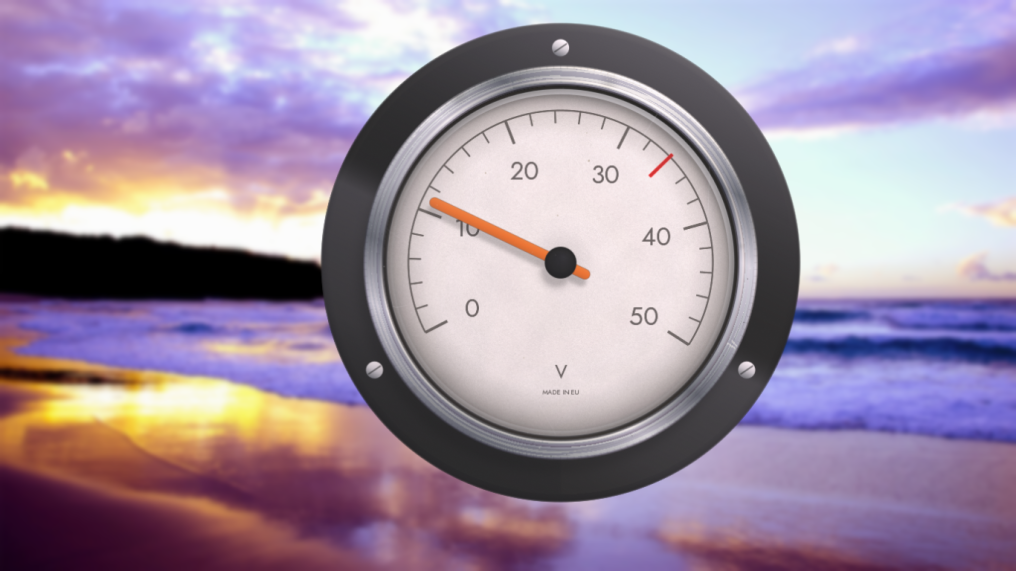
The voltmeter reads **11** V
